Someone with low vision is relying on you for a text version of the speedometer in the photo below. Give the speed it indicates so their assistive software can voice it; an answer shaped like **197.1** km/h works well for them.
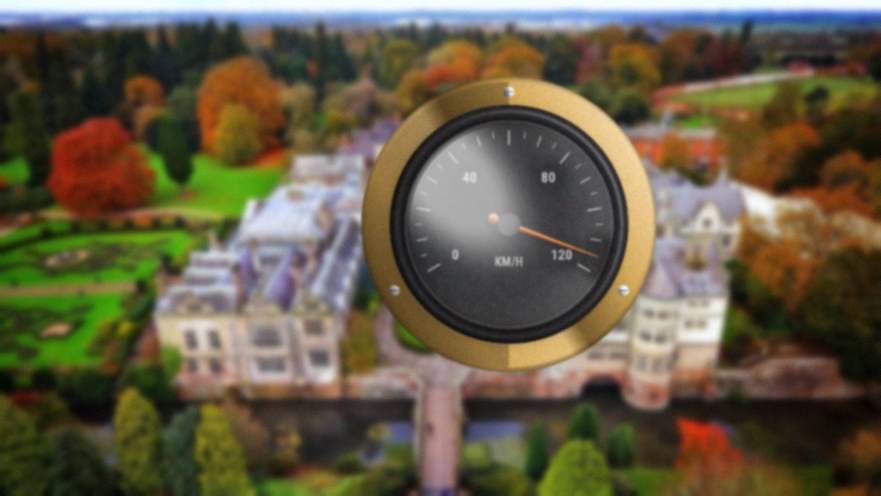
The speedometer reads **115** km/h
